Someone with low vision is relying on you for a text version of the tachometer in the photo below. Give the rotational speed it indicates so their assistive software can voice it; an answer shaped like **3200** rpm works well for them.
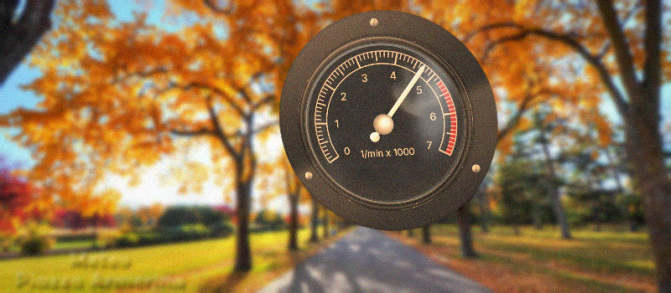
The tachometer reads **4700** rpm
